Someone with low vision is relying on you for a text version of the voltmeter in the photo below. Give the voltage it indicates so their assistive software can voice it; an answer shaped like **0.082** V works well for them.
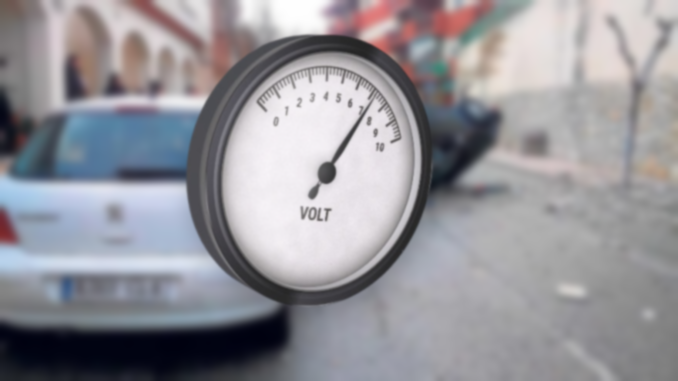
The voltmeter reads **7** V
